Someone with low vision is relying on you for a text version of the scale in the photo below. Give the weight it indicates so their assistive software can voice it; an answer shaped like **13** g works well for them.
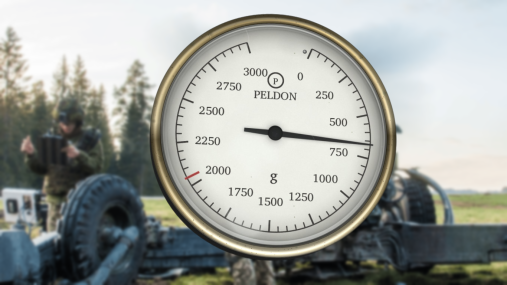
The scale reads **675** g
